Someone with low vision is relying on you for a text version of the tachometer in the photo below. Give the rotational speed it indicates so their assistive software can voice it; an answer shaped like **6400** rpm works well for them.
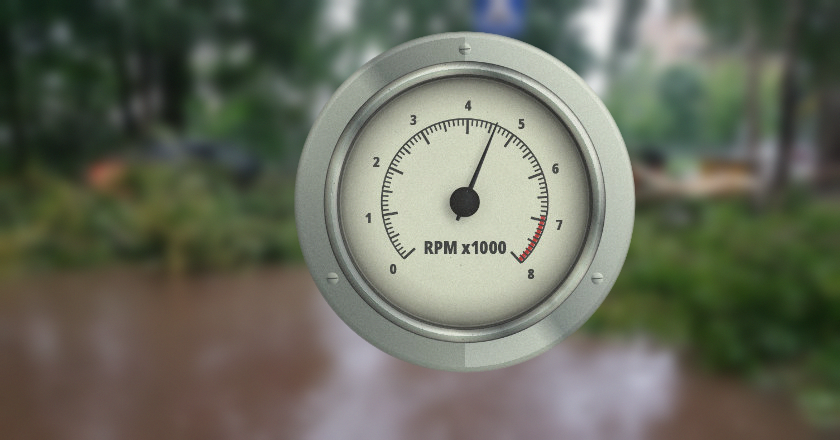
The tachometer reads **4600** rpm
